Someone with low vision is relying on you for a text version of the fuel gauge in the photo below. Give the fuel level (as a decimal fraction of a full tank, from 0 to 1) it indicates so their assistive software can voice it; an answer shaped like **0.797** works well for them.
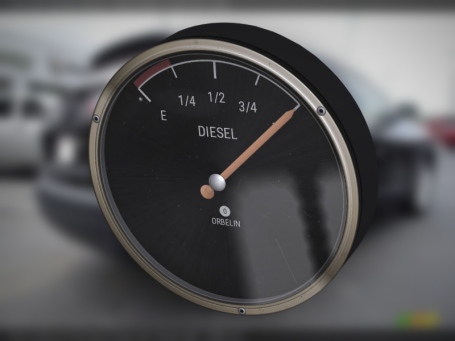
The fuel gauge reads **1**
